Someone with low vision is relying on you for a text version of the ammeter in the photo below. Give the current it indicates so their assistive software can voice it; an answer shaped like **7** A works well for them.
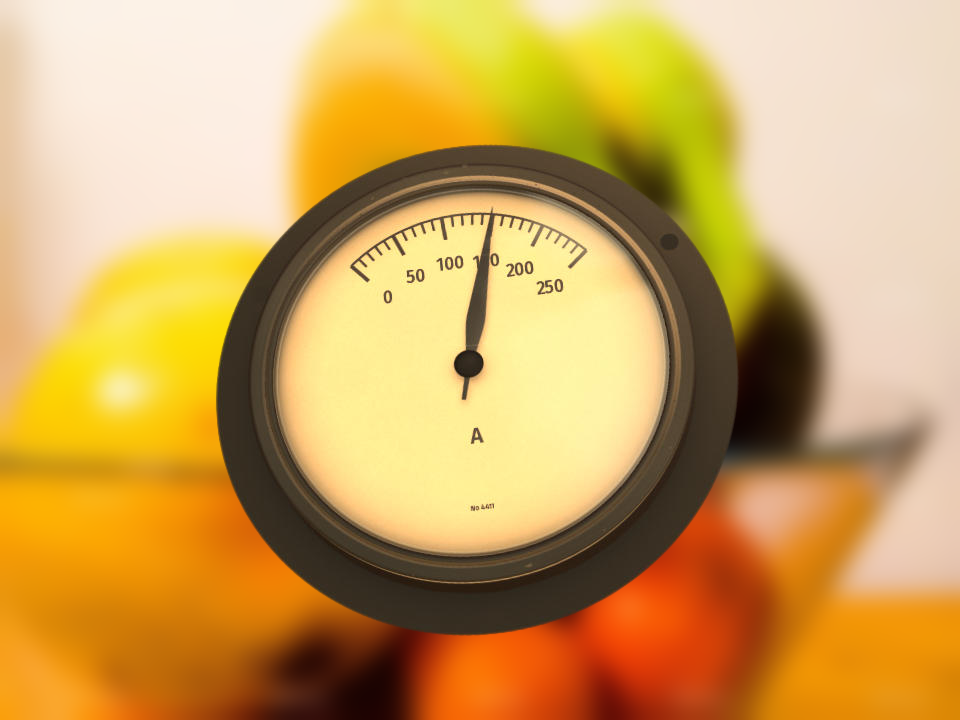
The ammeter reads **150** A
